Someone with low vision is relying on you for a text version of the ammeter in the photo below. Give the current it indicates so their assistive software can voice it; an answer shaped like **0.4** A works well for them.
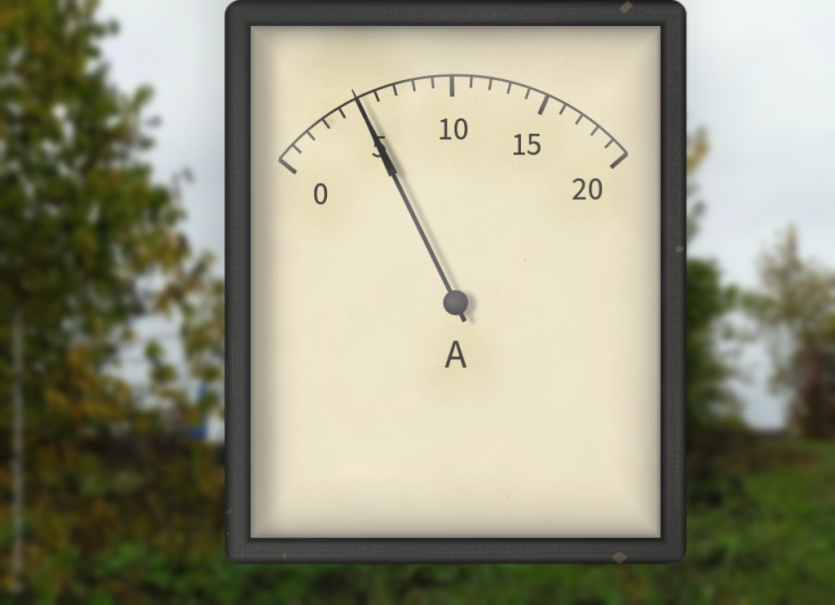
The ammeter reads **5** A
